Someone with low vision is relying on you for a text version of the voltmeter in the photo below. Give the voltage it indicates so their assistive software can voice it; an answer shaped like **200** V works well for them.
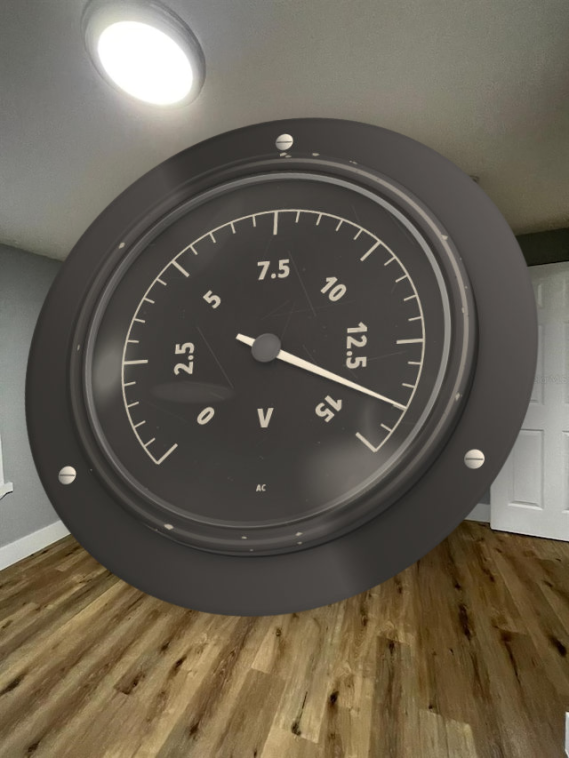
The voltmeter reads **14** V
